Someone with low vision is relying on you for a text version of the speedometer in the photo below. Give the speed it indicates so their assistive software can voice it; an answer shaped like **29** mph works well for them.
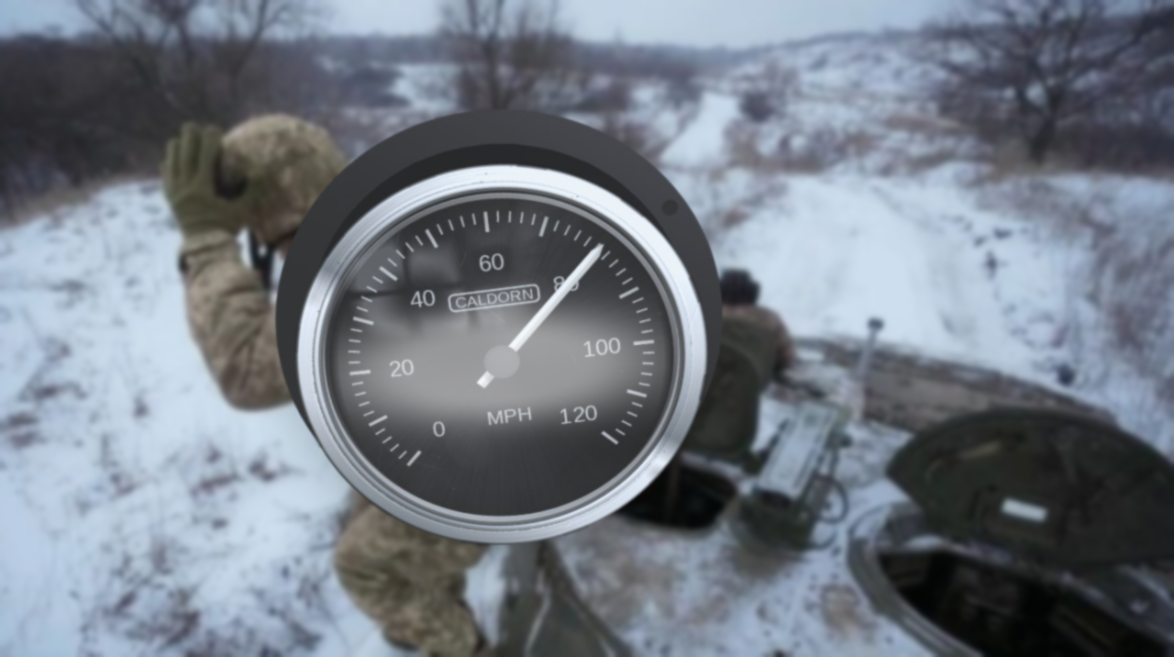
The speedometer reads **80** mph
